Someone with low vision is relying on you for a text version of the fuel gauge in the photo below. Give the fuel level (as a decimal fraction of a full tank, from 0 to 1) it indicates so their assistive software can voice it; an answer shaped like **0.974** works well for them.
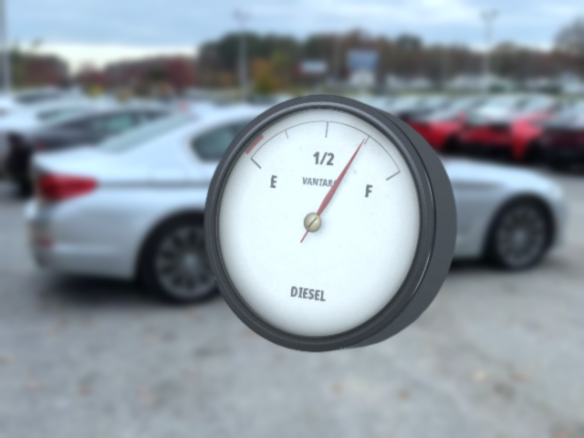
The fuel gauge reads **0.75**
